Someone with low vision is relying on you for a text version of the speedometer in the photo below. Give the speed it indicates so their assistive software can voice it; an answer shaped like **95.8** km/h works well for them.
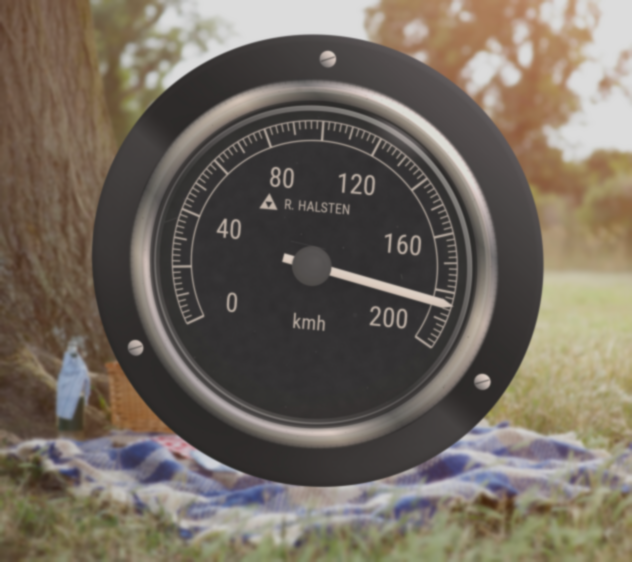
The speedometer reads **184** km/h
